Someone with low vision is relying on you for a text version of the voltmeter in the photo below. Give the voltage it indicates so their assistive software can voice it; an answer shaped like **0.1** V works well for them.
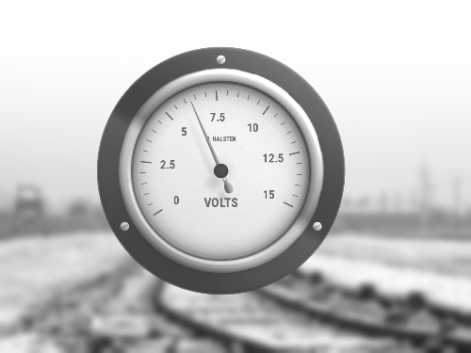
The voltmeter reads **6.25** V
